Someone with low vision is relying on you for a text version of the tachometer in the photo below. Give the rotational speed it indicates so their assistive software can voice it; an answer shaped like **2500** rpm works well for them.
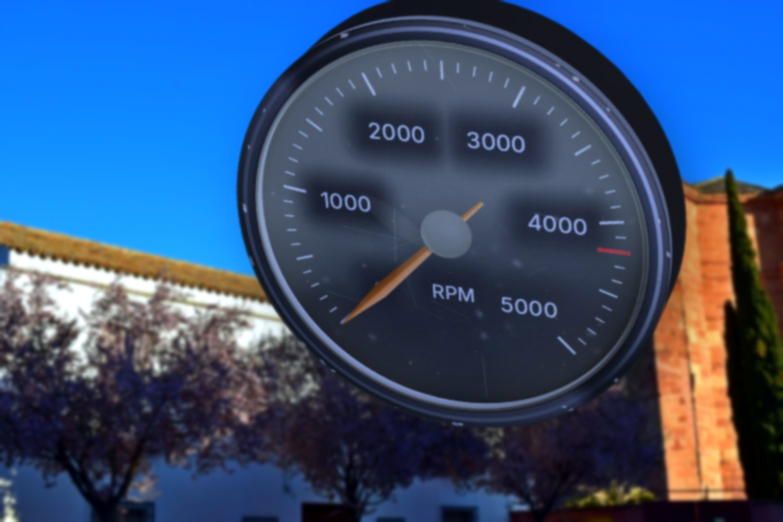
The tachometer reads **0** rpm
